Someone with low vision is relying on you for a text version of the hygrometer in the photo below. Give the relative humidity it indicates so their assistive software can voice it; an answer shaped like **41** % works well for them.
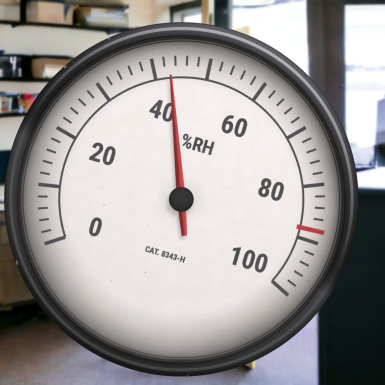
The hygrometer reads **43** %
